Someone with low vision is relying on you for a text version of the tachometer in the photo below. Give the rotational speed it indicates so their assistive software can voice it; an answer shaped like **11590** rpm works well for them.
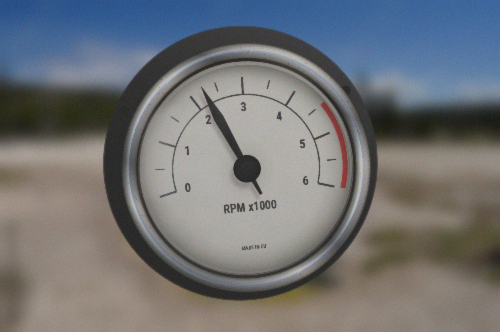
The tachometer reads **2250** rpm
